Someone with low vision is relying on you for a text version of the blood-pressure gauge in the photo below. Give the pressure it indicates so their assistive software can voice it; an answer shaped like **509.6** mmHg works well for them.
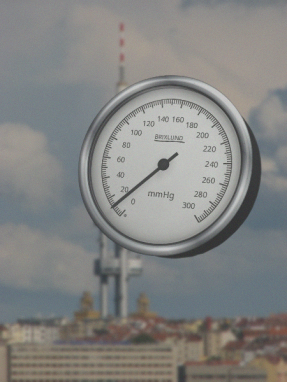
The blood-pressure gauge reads **10** mmHg
